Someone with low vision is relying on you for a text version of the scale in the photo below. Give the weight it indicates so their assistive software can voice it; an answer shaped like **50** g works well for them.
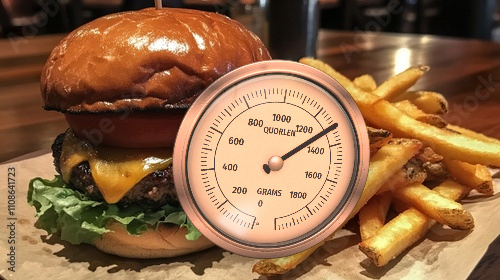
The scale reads **1300** g
